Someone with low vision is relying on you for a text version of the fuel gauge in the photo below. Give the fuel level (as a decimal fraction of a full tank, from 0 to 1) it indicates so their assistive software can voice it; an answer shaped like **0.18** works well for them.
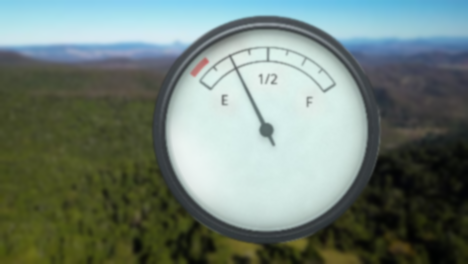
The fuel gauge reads **0.25**
